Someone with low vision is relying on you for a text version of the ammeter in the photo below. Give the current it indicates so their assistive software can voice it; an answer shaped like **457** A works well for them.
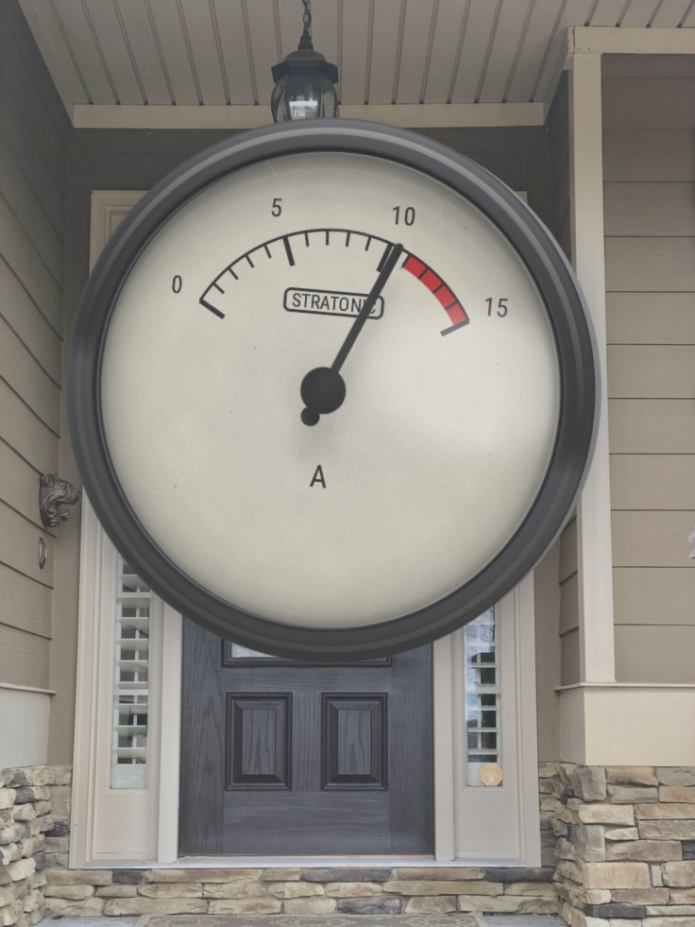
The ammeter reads **10.5** A
